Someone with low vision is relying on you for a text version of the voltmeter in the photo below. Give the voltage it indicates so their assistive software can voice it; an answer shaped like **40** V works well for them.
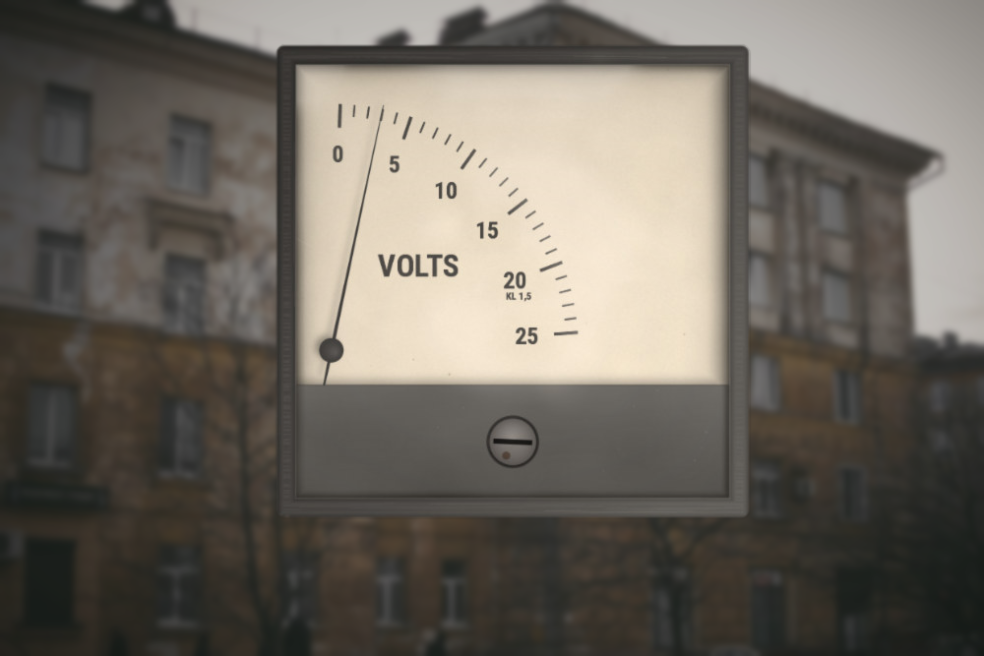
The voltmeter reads **3** V
